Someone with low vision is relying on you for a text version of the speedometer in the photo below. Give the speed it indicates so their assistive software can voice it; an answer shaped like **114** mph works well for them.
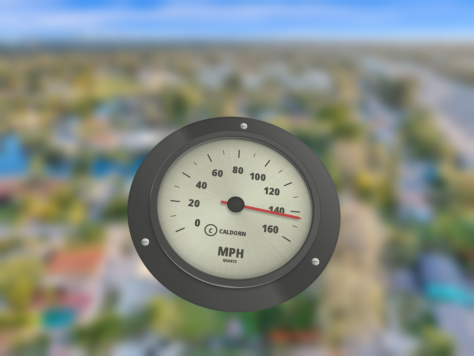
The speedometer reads **145** mph
